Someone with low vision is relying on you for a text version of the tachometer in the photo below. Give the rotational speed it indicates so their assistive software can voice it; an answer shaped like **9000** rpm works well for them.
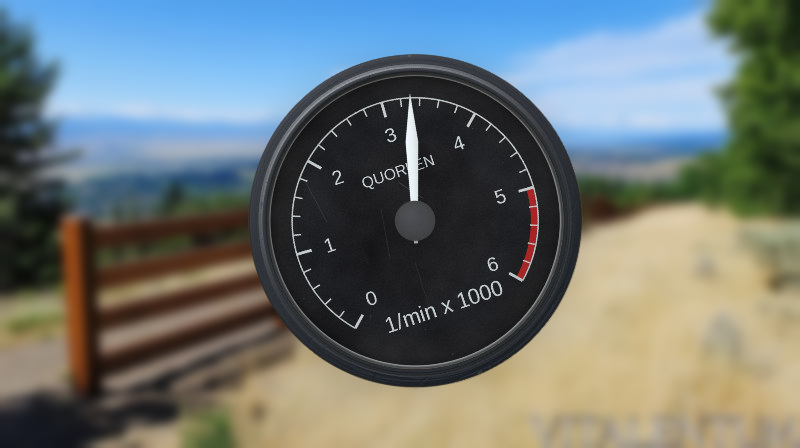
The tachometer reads **3300** rpm
